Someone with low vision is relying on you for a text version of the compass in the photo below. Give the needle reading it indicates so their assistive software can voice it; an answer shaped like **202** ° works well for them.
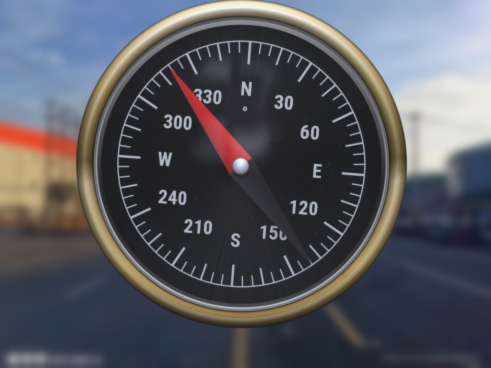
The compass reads **320** °
